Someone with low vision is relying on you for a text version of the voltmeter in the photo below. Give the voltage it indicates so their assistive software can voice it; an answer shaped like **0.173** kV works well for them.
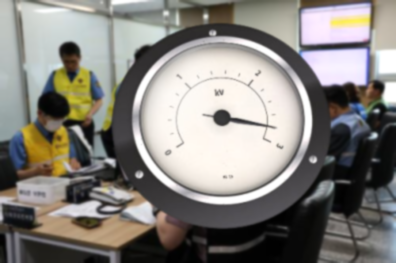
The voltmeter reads **2.8** kV
